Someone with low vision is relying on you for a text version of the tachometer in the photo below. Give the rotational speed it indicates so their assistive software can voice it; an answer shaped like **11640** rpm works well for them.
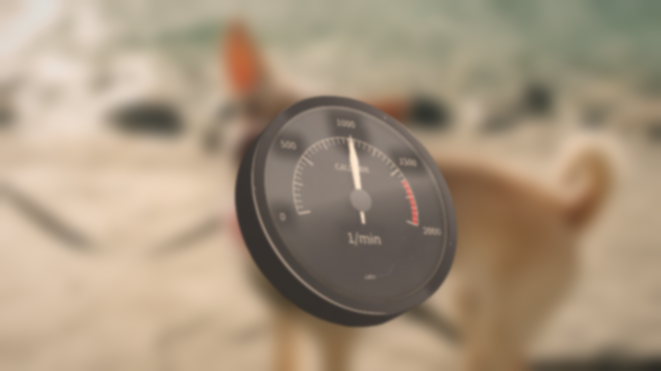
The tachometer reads **1000** rpm
